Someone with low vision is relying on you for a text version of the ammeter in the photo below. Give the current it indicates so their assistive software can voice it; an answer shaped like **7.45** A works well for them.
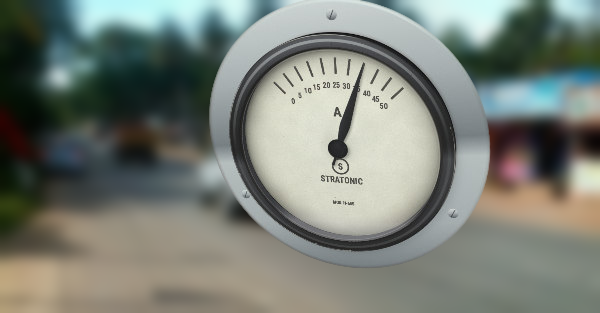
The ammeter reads **35** A
